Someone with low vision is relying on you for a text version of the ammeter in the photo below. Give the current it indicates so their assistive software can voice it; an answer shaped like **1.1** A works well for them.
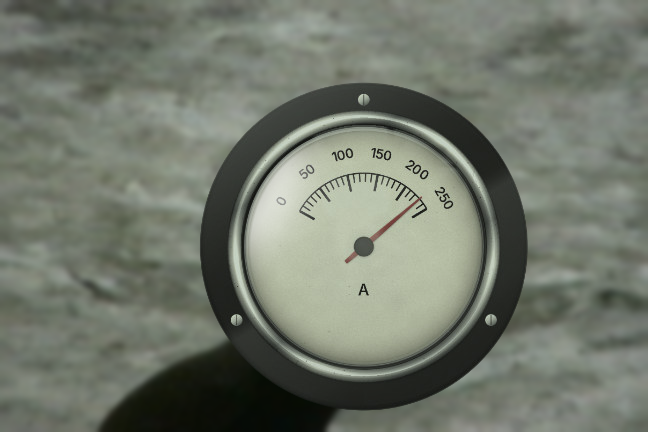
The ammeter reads **230** A
